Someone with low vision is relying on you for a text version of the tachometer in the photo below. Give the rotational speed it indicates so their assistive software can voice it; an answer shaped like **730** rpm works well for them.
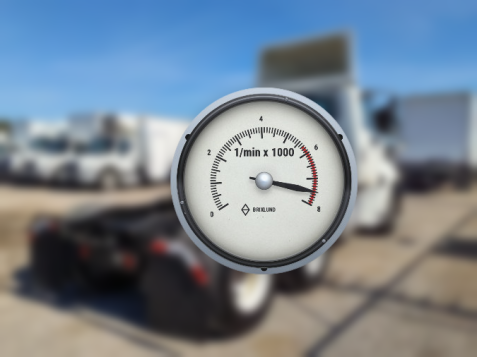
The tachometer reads **7500** rpm
